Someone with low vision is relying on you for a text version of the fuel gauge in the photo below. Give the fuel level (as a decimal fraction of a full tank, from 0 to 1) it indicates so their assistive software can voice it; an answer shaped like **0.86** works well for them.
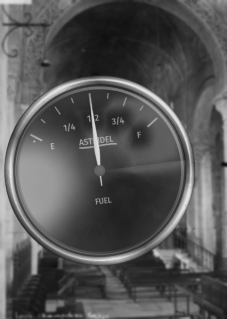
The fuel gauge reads **0.5**
